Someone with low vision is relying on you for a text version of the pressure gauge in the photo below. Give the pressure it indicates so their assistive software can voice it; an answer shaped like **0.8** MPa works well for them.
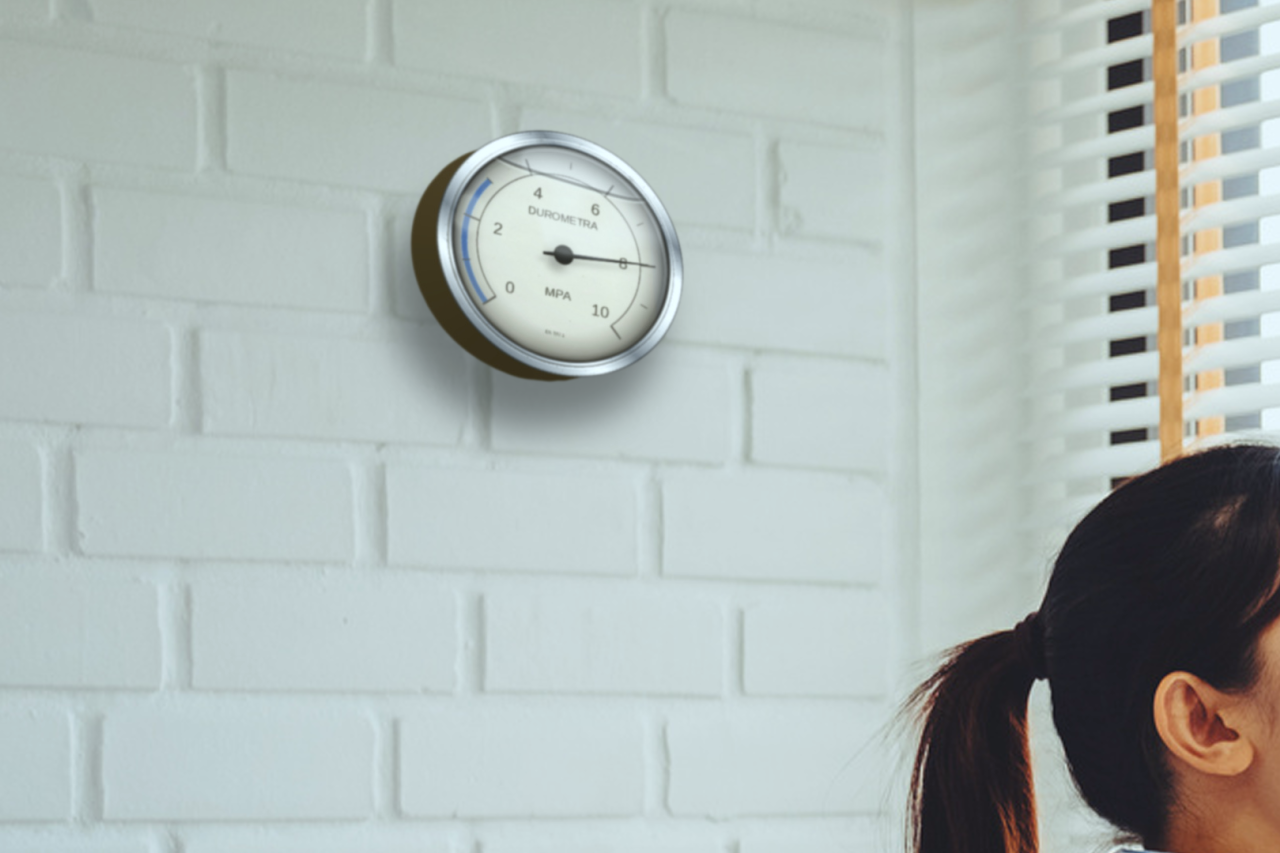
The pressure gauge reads **8** MPa
